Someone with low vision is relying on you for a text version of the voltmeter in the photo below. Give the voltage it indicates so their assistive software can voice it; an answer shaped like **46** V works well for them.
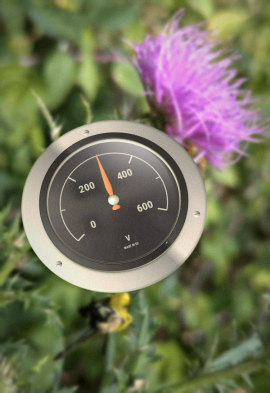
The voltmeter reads **300** V
